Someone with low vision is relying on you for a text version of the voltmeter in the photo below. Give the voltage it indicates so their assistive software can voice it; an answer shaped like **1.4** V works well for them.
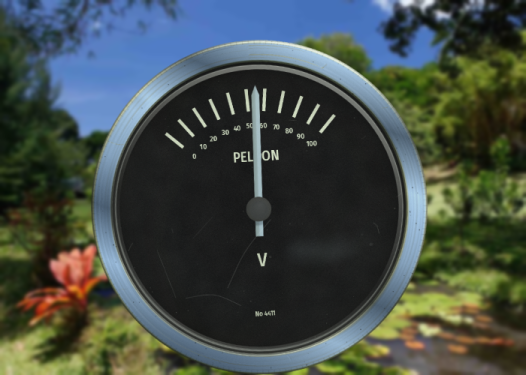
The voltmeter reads **55** V
